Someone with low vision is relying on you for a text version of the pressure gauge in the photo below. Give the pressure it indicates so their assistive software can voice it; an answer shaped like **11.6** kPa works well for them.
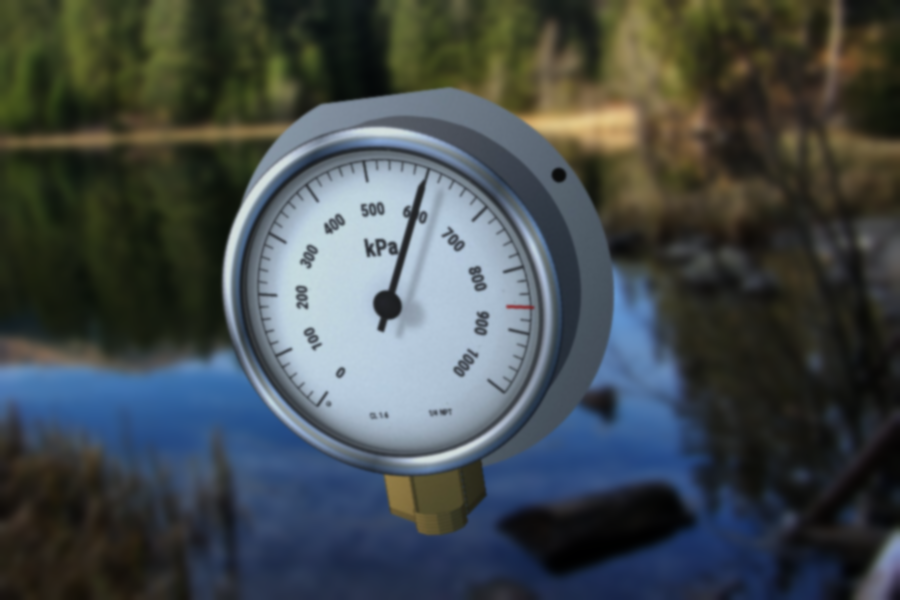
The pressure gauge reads **600** kPa
